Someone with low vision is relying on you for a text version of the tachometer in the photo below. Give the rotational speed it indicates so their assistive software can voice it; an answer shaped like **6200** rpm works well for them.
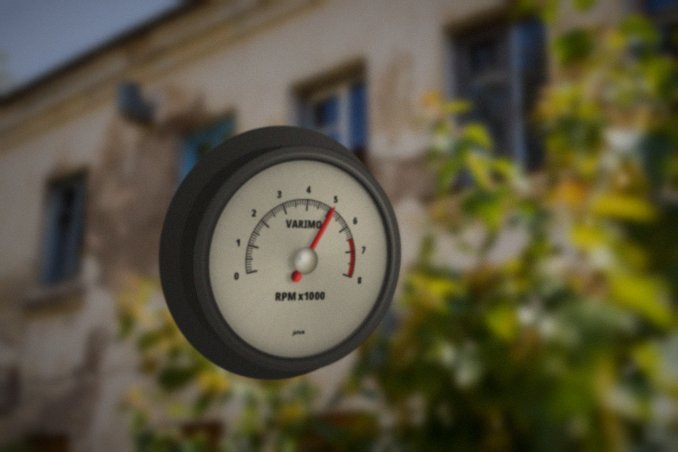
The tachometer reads **5000** rpm
